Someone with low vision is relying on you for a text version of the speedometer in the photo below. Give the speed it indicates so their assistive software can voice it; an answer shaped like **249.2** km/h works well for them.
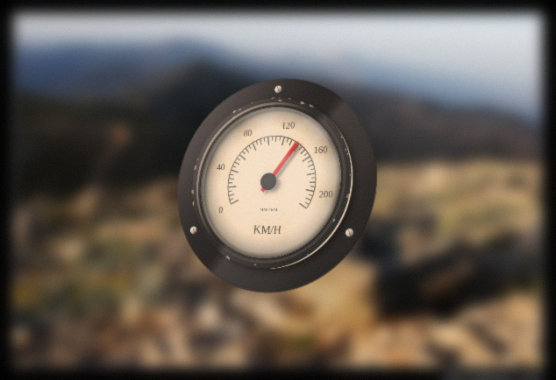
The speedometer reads **140** km/h
